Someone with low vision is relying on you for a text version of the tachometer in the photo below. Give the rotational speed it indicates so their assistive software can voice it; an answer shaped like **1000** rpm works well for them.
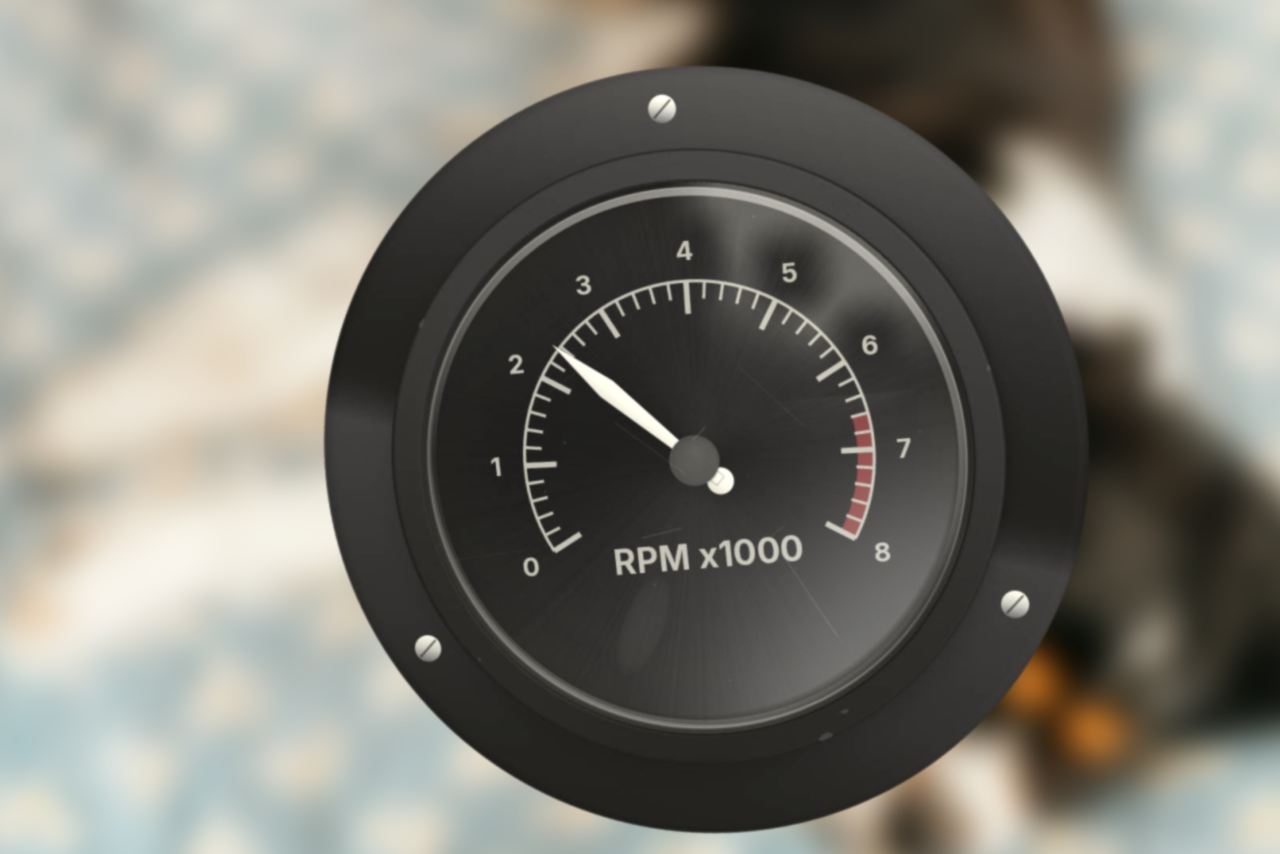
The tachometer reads **2400** rpm
